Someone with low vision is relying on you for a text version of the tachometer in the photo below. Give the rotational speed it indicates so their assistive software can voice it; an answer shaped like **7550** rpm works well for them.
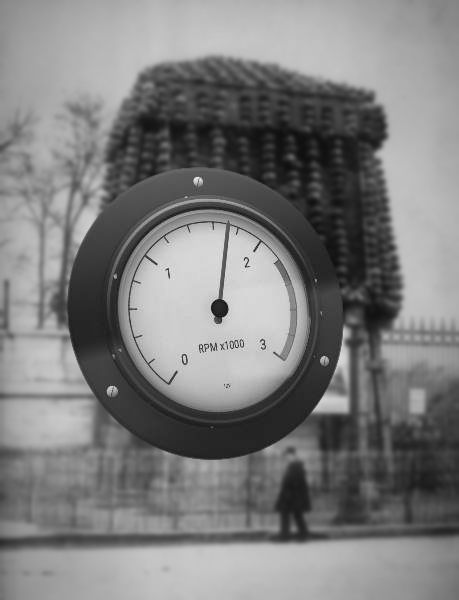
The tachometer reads **1700** rpm
